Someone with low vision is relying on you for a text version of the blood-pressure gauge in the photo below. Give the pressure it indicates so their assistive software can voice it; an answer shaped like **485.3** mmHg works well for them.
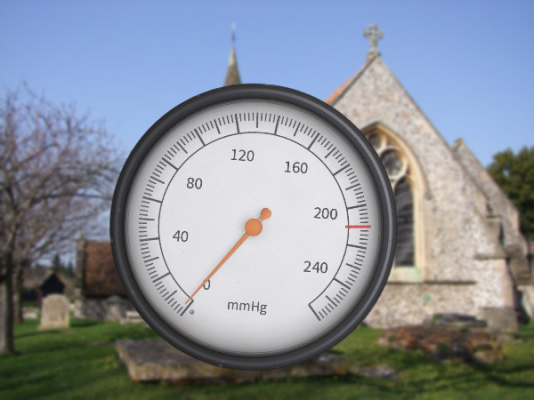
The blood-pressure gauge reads **2** mmHg
